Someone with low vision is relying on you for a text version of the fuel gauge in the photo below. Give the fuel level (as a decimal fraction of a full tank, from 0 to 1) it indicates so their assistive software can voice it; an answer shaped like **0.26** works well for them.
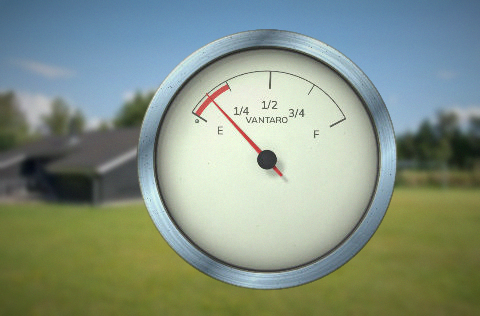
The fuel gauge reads **0.125**
